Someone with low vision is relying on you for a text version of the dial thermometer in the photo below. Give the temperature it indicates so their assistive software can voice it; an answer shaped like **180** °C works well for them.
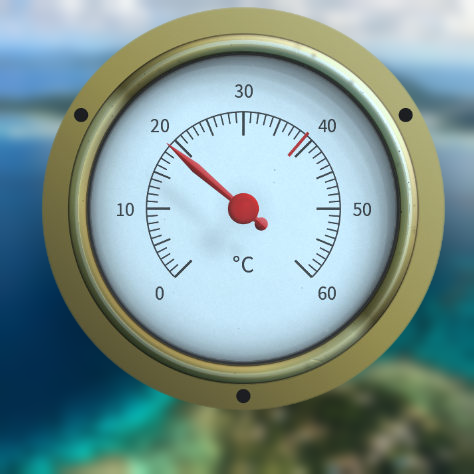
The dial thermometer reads **19** °C
